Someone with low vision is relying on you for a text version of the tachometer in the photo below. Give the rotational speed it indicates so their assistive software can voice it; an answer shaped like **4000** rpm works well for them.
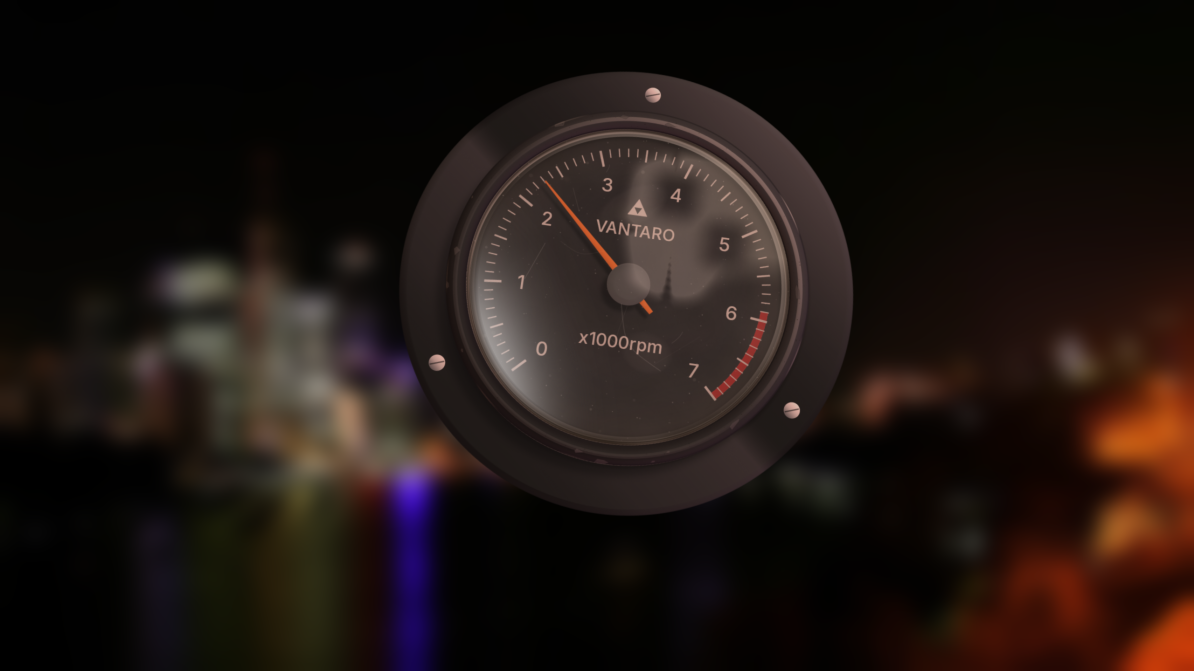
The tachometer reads **2300** rpm
